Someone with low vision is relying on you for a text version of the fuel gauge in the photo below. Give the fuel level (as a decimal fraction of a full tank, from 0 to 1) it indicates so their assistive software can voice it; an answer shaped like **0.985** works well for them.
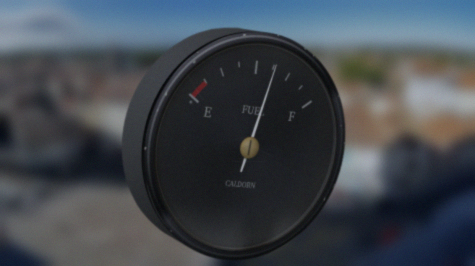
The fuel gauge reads **0.625**
